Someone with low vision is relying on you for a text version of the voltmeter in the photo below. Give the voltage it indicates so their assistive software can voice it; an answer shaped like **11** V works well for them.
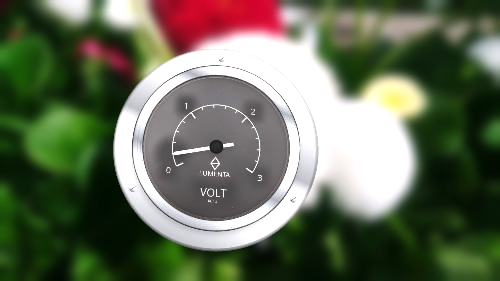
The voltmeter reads **0.2** V
